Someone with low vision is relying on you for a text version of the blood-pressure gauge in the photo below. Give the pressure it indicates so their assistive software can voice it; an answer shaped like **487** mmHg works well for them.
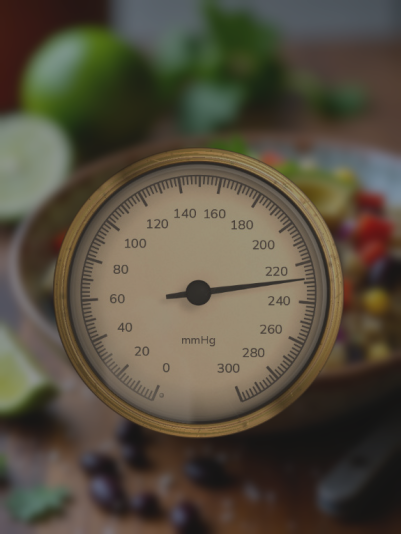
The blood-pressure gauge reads **228** mmHg
